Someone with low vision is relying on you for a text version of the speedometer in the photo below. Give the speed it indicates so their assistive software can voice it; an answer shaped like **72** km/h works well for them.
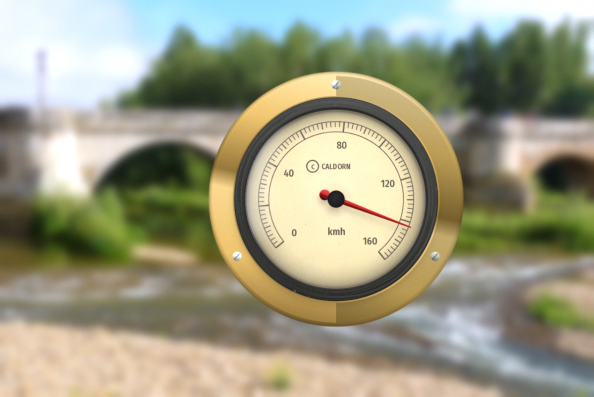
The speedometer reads **142** km/h
